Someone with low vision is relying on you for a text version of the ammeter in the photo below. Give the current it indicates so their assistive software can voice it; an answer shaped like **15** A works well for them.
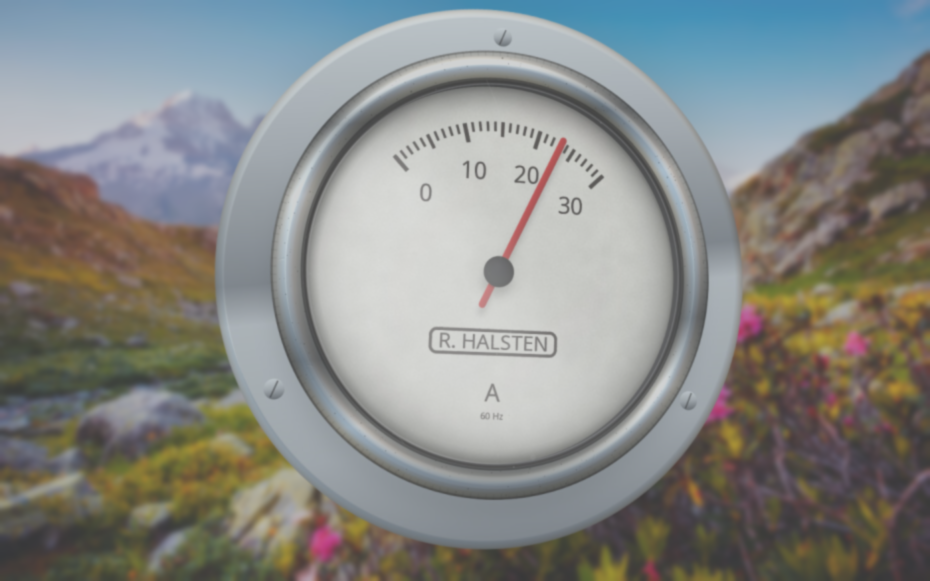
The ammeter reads **23** A
